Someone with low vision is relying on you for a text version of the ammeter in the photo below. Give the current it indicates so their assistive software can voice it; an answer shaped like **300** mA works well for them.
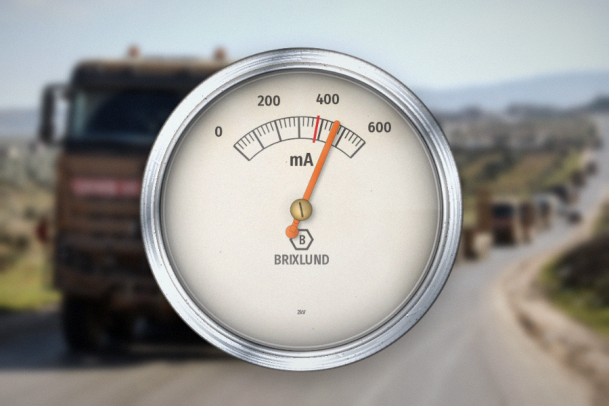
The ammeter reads **460** mA
